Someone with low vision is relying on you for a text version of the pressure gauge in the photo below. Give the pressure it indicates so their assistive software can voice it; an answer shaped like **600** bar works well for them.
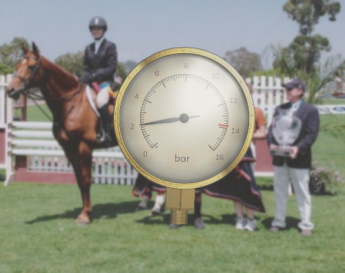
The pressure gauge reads **2** bar
